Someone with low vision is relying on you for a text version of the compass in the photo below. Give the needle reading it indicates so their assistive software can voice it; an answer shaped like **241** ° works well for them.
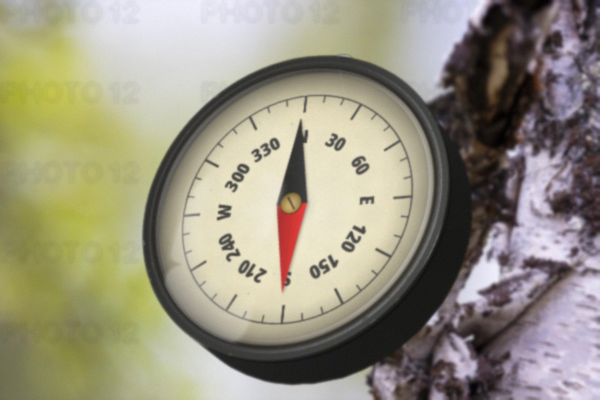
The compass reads **180** °
